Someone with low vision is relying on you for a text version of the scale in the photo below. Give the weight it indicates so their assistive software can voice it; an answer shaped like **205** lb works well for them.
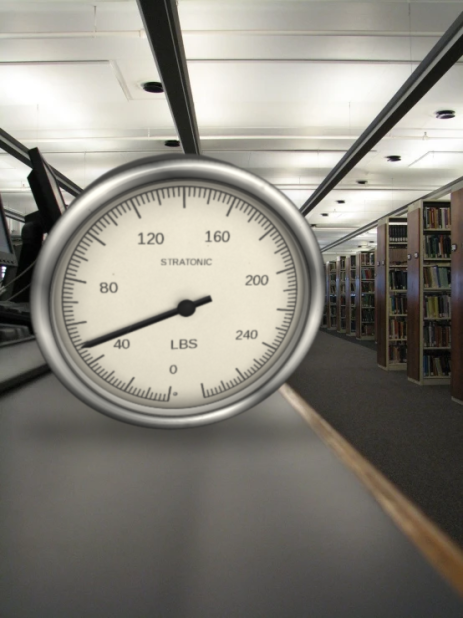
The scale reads **50** lb
